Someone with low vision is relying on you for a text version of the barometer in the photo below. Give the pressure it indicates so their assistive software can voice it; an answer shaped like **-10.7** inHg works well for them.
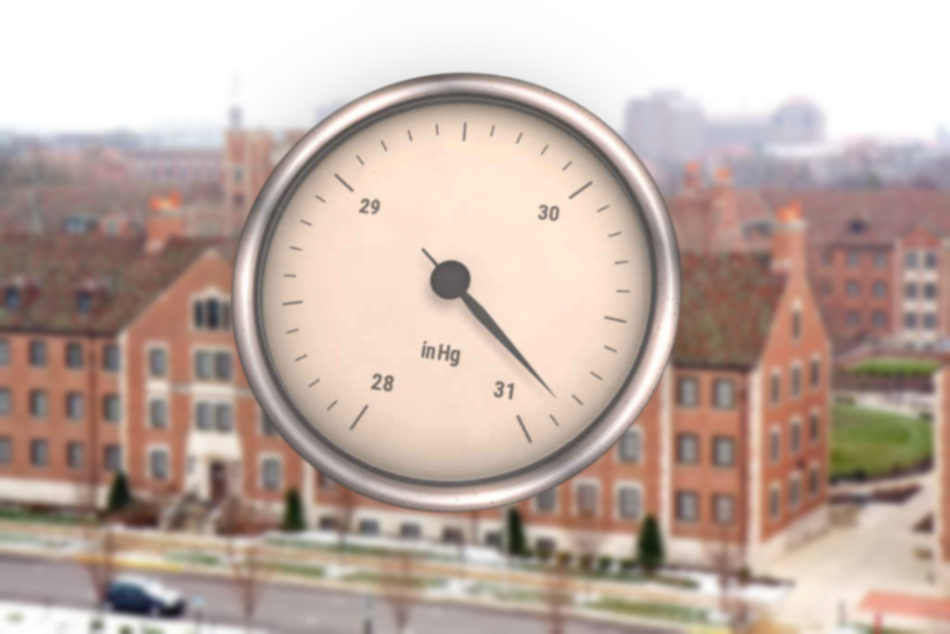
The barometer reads **30.85** inHg
